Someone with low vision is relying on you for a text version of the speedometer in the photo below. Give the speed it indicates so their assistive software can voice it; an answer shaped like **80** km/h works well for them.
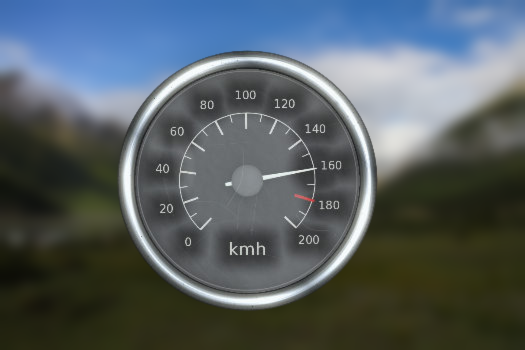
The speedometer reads **160** km/h
